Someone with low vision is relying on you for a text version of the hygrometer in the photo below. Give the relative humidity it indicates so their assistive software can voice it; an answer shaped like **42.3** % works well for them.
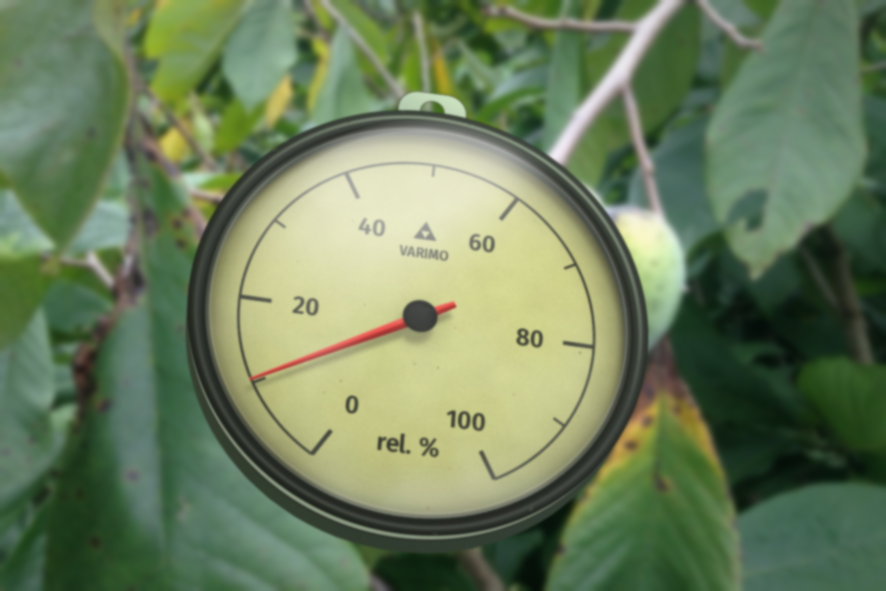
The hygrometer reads **10** %
